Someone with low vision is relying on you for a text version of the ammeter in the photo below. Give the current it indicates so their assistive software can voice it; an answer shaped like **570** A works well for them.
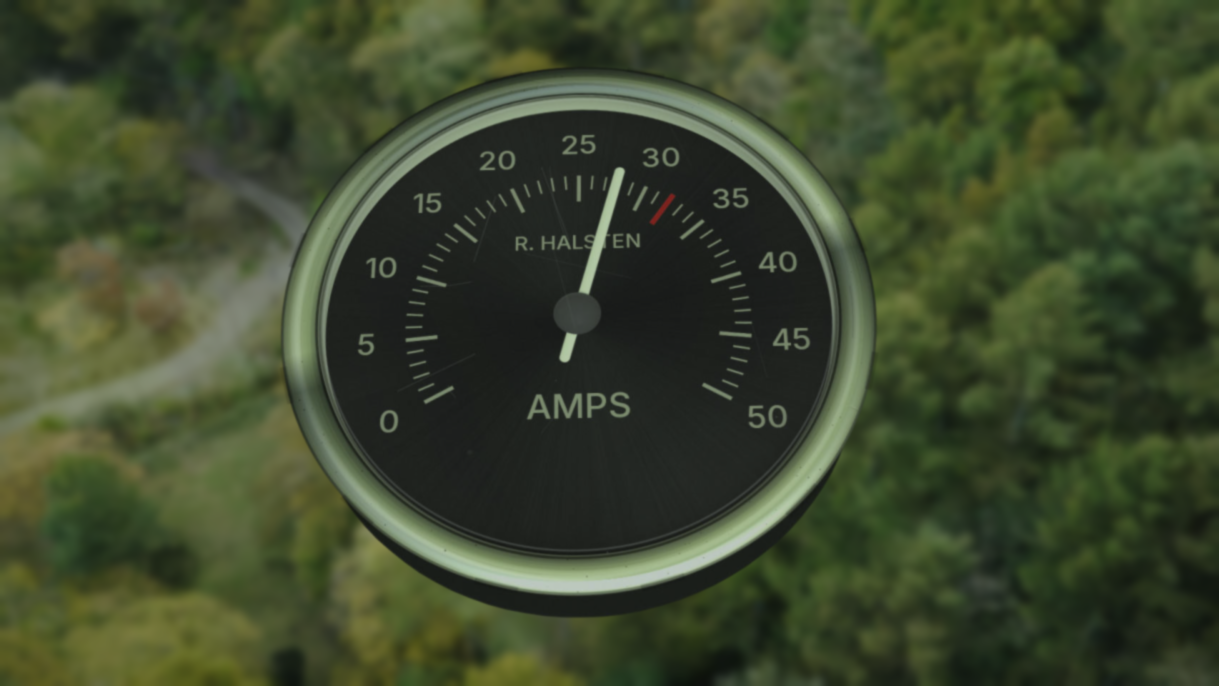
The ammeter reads **28** A
